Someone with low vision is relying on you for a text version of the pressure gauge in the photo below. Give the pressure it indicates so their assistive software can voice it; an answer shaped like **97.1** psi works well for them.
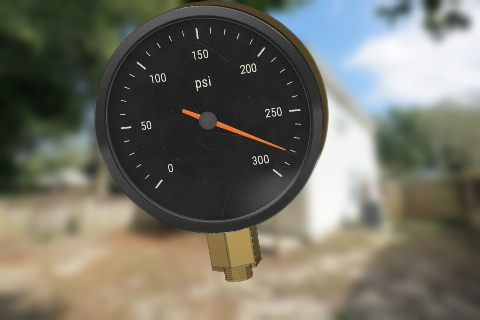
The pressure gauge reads **280** psi
